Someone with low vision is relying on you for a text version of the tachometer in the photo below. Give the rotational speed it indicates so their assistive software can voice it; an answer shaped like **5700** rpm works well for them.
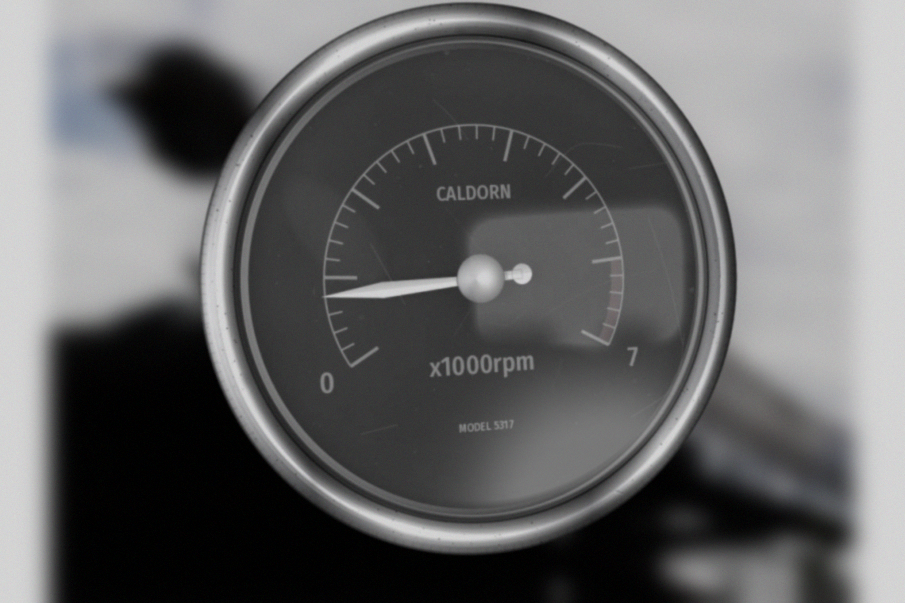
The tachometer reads **800** rpm
